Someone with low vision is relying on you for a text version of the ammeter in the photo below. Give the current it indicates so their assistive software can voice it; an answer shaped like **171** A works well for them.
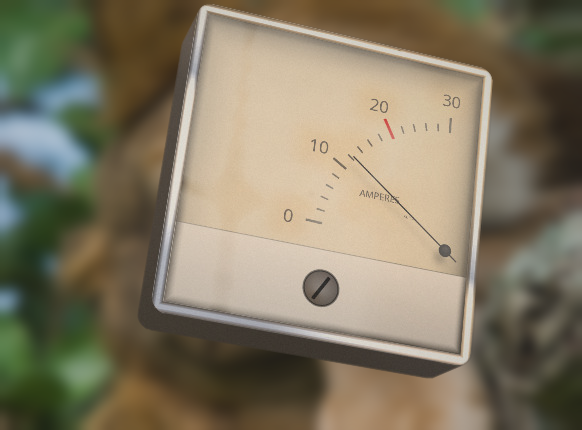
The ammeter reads **12** A
